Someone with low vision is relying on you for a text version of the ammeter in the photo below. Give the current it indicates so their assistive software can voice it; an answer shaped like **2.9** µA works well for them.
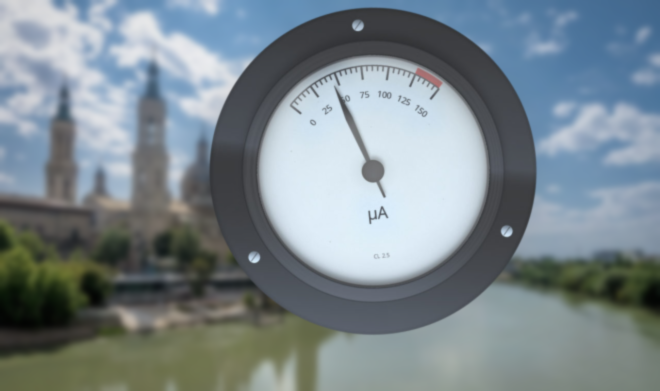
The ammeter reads **45** µA
